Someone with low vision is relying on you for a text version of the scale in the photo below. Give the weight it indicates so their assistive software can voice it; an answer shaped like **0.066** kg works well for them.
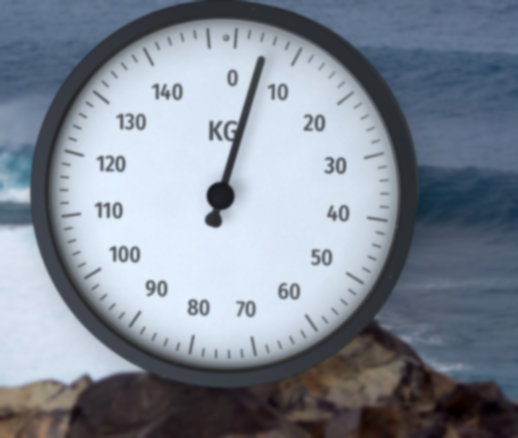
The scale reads **5** kg
